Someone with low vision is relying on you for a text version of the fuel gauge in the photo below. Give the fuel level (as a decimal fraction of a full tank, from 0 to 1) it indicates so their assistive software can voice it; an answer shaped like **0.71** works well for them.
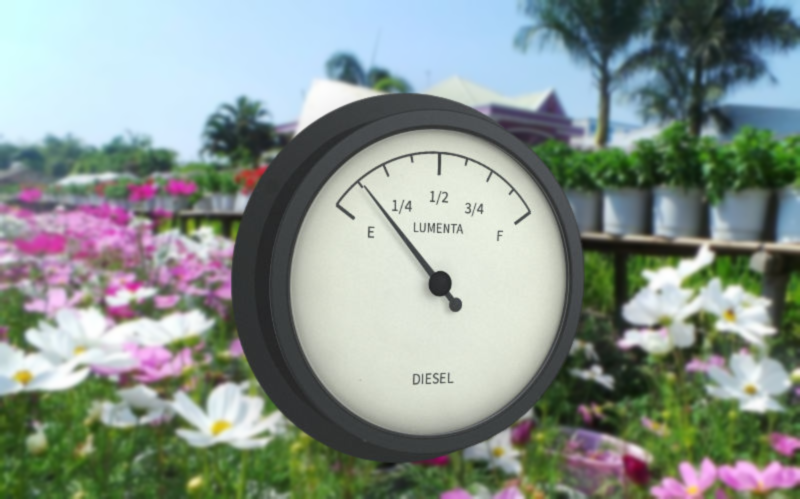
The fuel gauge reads **0.125**
